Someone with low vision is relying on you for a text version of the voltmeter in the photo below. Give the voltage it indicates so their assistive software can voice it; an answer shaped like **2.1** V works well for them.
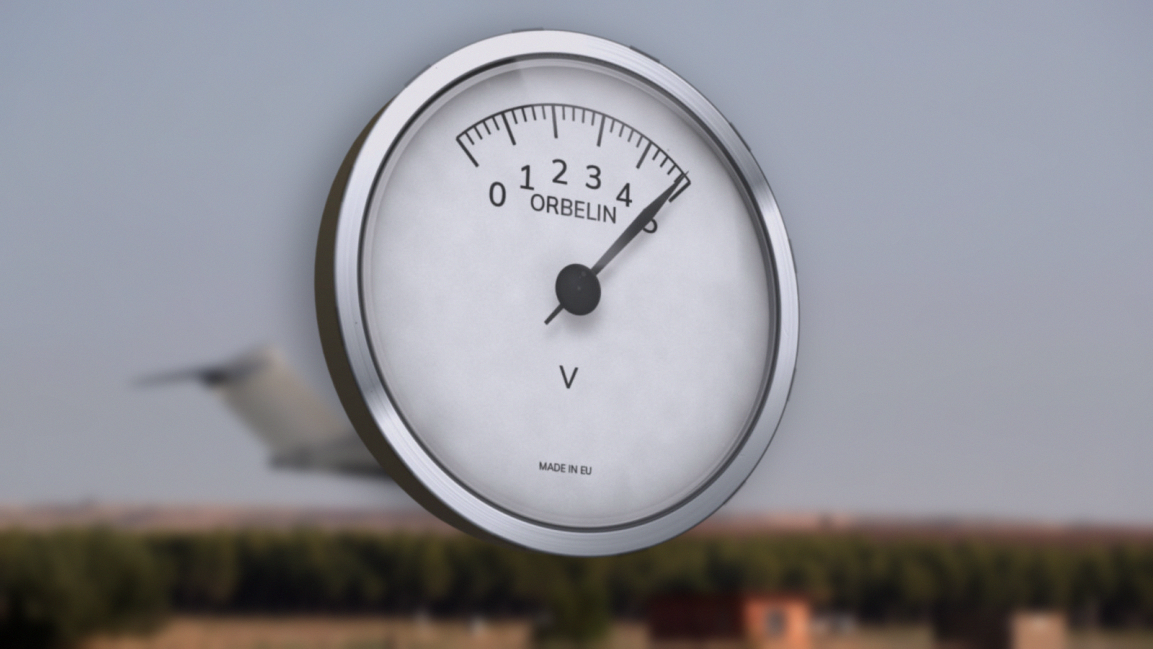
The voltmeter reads **4.8** V
